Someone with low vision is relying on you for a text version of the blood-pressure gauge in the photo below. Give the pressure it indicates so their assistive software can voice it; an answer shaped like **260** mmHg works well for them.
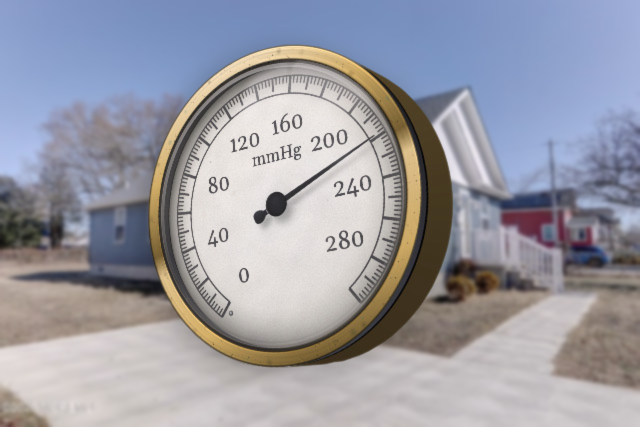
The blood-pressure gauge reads **220** mmHg
